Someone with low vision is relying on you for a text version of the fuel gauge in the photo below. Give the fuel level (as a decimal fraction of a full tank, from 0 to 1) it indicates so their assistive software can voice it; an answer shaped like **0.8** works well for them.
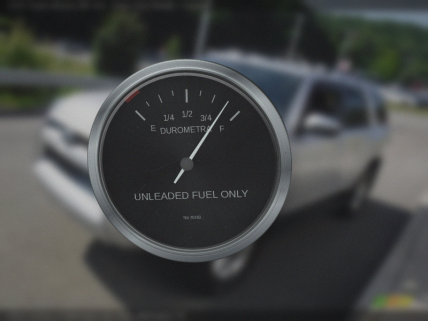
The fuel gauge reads **0.875**
